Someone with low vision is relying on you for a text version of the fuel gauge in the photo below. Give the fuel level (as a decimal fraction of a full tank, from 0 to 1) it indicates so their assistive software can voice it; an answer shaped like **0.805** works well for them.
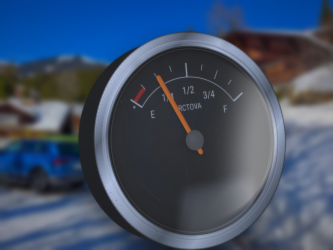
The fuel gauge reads **0.25**
